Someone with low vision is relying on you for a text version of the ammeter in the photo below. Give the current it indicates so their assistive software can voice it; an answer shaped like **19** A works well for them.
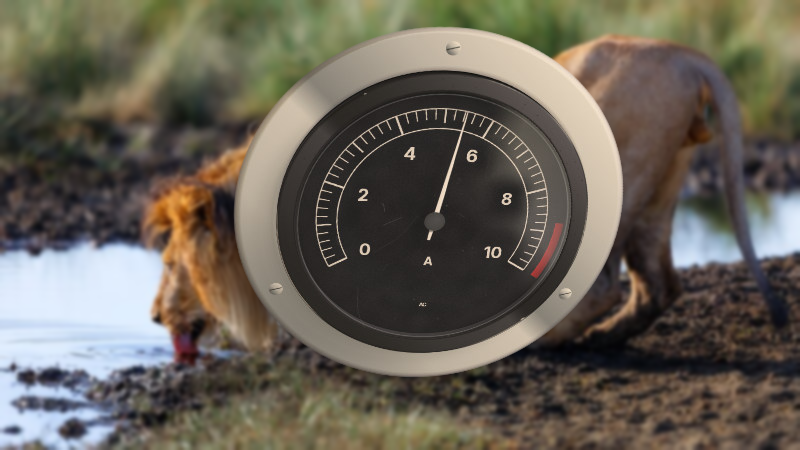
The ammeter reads **5.4** A
